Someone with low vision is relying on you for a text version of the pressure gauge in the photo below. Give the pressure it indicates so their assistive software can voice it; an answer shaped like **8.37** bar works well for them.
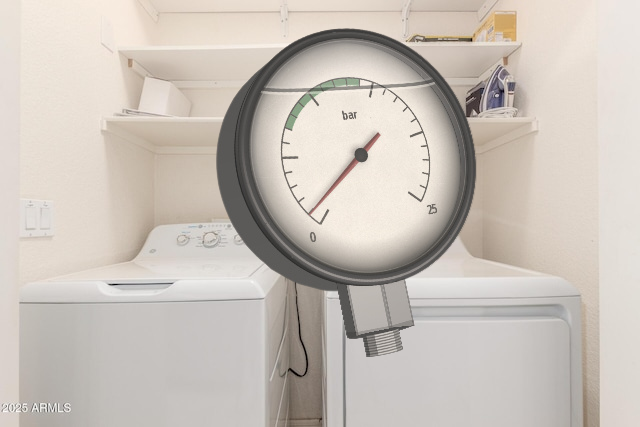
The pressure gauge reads **1** bar
